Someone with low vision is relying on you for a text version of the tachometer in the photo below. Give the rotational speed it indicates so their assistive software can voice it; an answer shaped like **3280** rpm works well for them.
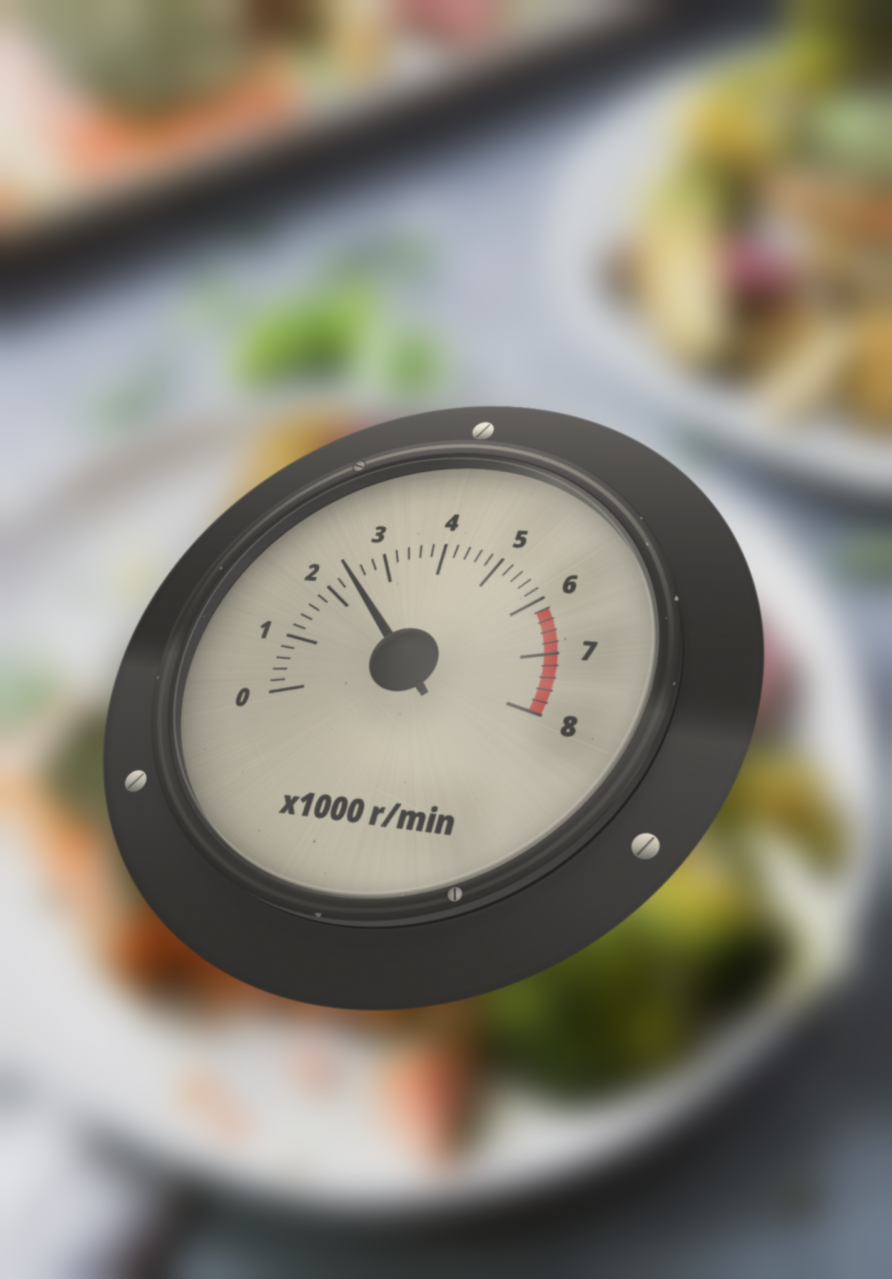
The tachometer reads **2400** rpm
